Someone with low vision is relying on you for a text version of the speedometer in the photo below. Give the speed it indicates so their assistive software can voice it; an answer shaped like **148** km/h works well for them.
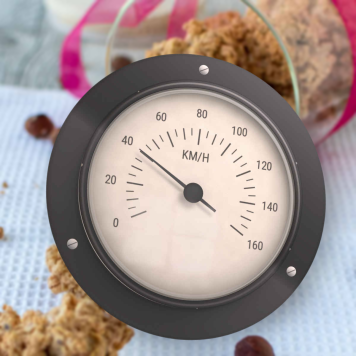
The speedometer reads **40** km/h
